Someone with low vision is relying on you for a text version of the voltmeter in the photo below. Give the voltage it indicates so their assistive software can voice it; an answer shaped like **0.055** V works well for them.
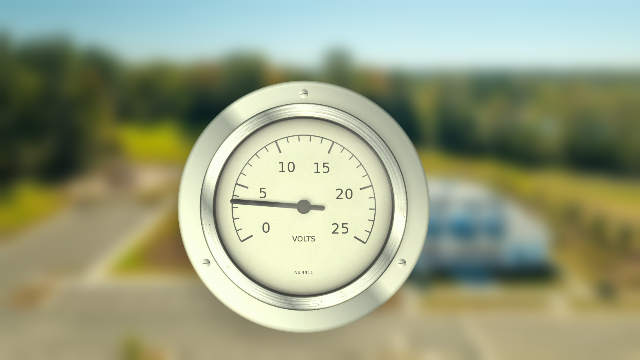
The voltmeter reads **3.5** V
